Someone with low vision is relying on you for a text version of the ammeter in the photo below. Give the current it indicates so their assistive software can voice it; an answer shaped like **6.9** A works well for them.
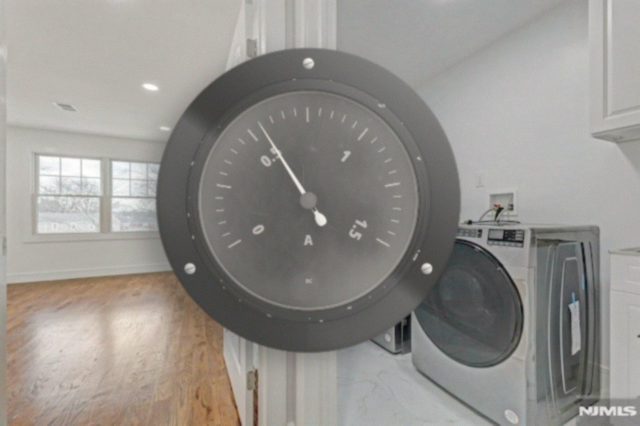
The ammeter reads **0.55** A
